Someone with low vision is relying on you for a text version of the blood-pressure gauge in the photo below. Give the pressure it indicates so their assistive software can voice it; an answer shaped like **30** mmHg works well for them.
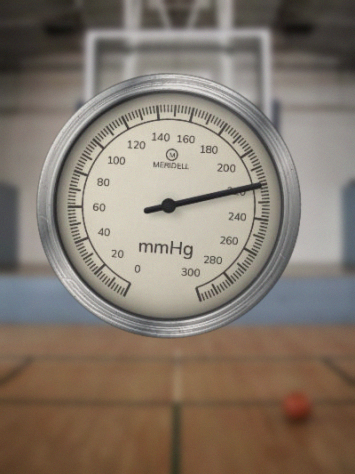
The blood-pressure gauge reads **220** mmHg
